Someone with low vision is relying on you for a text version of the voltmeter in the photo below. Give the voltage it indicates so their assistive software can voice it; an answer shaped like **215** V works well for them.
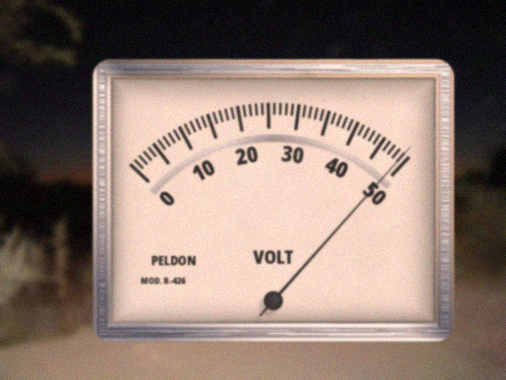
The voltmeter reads **49** V
